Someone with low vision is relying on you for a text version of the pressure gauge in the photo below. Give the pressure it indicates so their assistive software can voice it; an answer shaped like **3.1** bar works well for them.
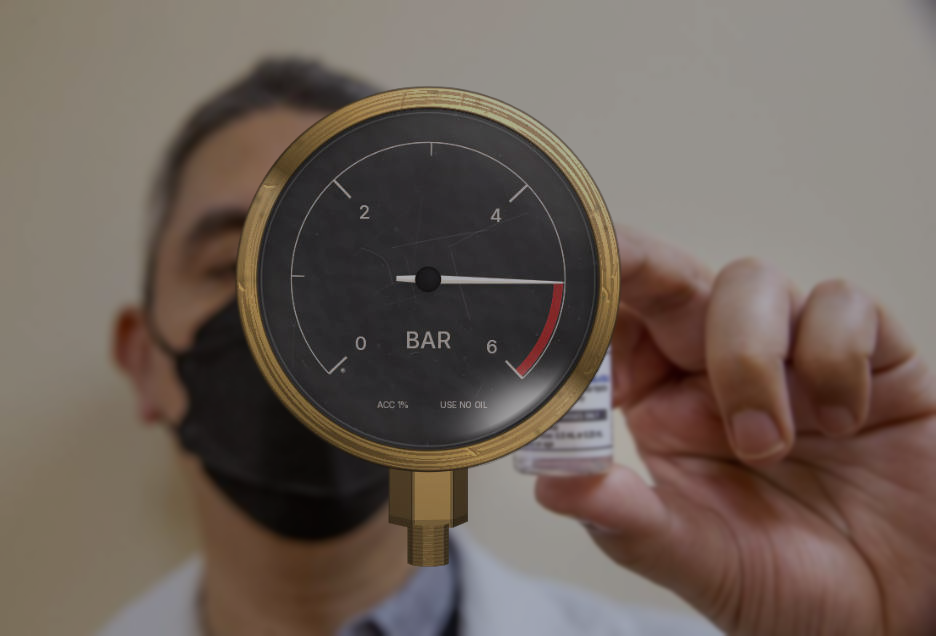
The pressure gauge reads **5** bar
